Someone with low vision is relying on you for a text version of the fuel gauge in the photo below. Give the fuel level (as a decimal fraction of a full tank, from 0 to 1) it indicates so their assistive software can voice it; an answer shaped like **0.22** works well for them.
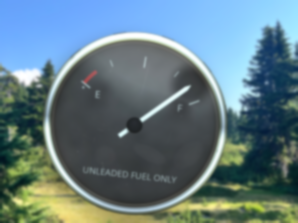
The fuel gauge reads **0.875**
